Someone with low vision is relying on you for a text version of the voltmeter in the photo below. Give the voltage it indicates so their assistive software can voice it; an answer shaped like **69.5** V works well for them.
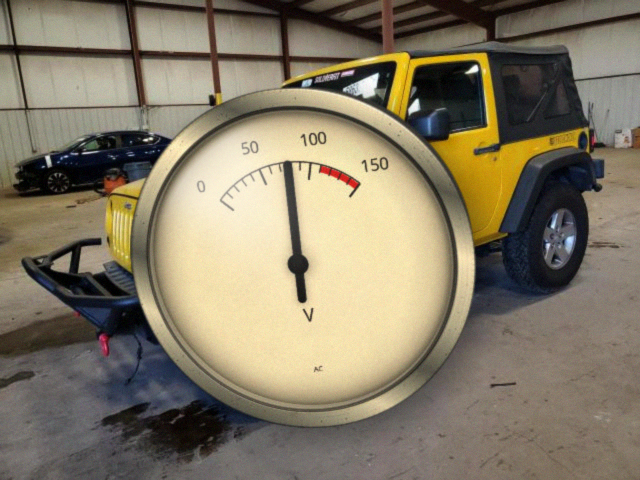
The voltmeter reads **80** V
